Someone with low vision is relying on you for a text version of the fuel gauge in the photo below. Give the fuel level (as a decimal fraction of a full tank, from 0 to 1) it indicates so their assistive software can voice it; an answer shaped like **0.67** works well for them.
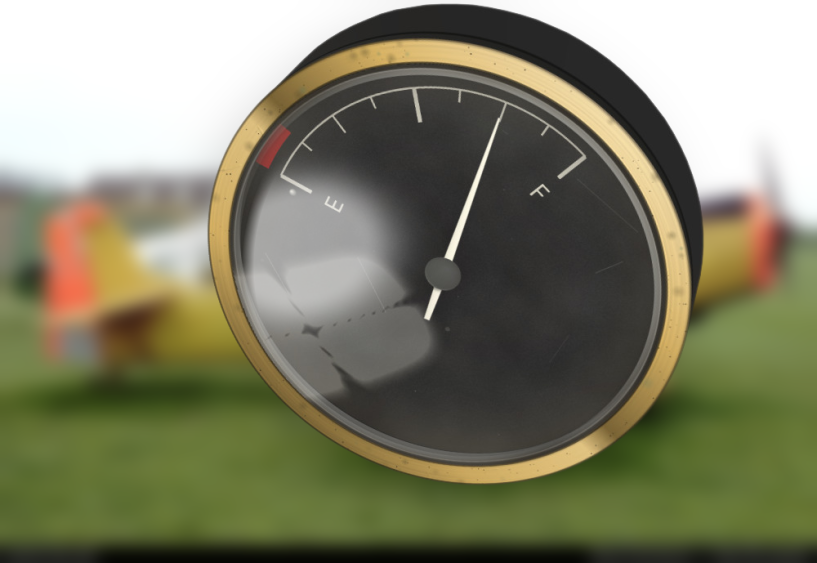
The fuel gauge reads **0.75**
